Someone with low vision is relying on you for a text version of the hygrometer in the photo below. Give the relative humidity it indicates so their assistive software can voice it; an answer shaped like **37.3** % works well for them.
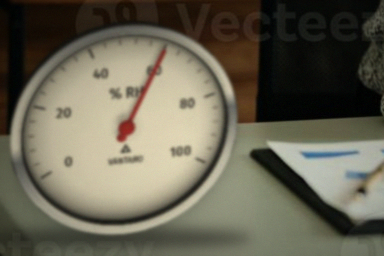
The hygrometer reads **60** %
